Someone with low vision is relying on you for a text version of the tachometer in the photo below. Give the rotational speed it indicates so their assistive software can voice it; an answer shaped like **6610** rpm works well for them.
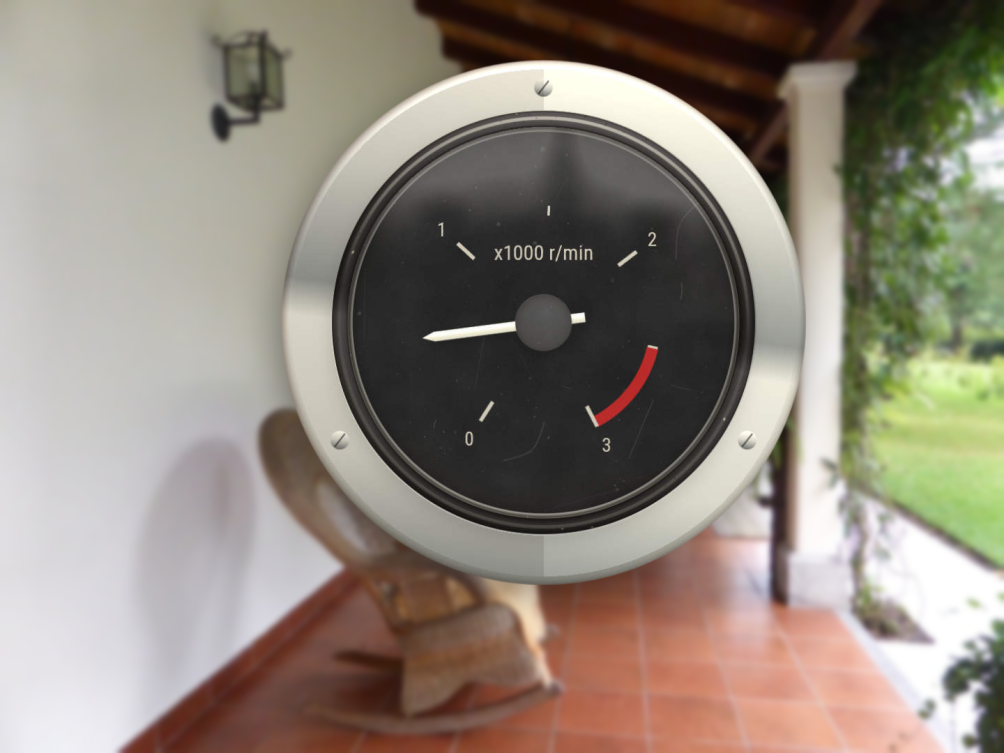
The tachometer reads **500** rpm
